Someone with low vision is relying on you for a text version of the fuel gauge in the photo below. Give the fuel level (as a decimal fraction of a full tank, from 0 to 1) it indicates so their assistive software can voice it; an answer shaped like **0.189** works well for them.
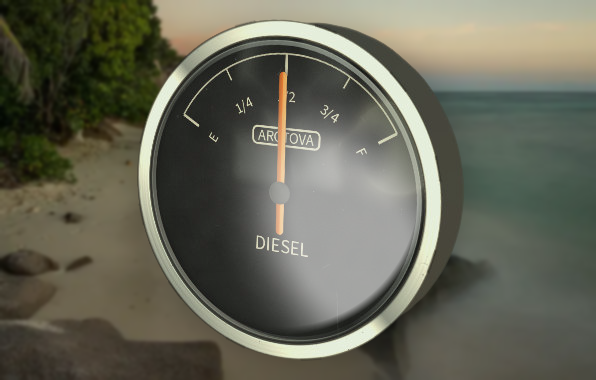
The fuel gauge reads **0.5**
